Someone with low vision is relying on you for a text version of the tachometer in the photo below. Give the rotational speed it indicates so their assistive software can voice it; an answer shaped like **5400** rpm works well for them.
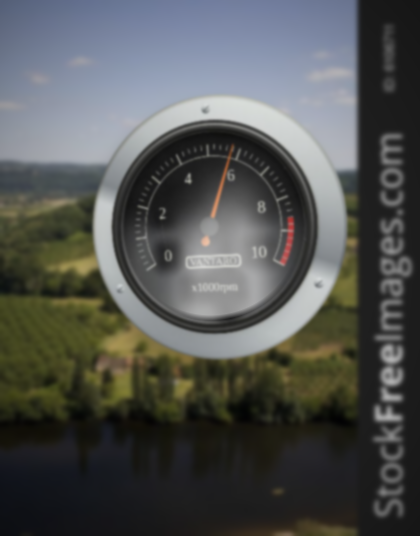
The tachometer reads **5800** rpm
